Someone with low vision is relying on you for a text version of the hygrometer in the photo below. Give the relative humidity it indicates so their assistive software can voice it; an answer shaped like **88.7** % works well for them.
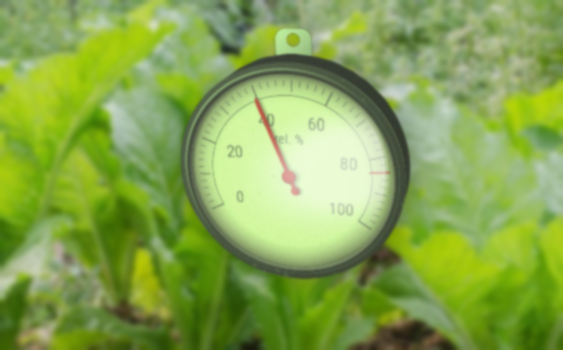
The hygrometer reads **40** %
